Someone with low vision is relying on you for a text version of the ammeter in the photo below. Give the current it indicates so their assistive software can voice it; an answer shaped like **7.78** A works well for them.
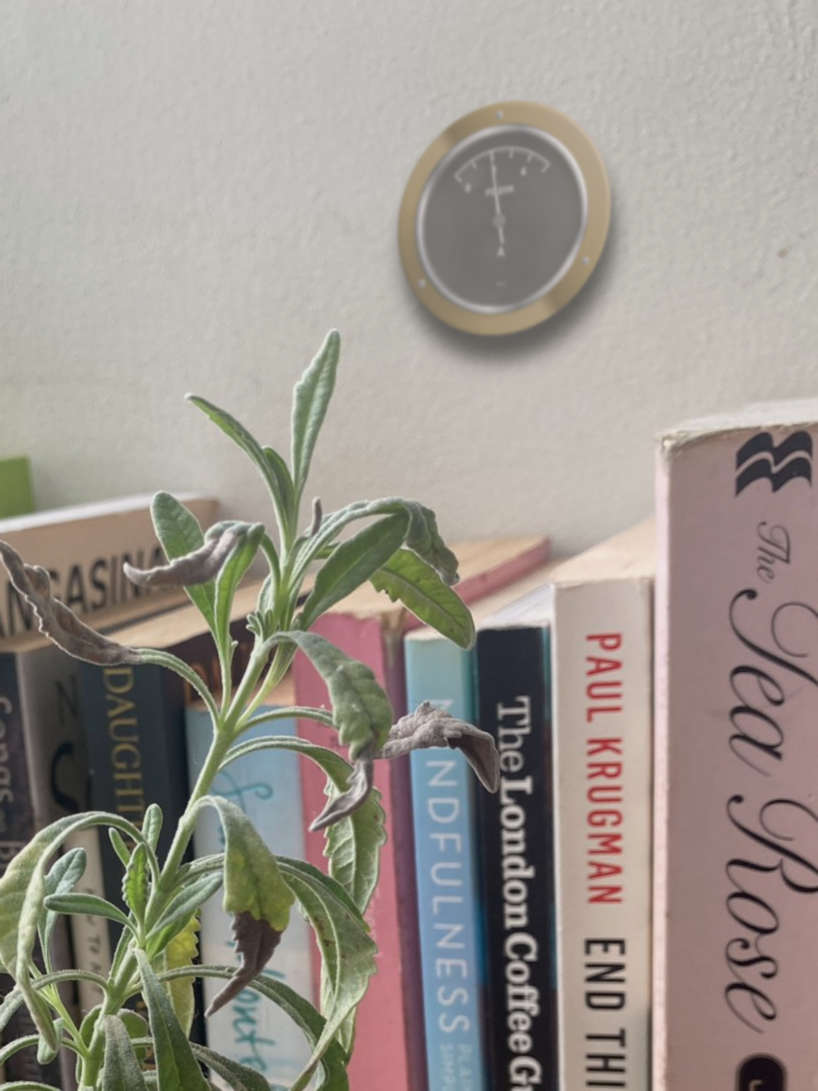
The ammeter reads **2** A
